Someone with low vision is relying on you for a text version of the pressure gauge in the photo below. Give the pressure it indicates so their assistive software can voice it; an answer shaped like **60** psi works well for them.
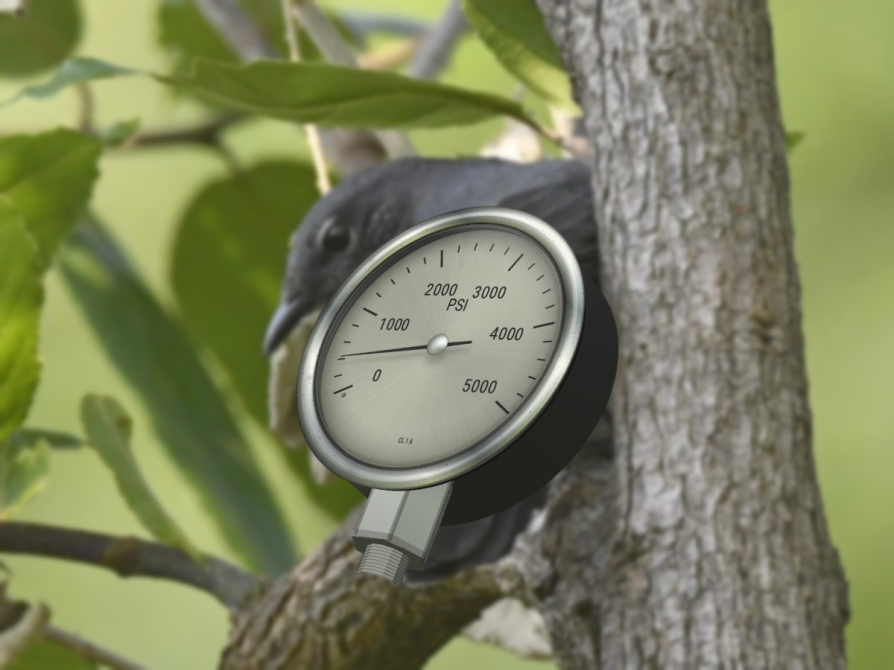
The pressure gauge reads **400** psi
